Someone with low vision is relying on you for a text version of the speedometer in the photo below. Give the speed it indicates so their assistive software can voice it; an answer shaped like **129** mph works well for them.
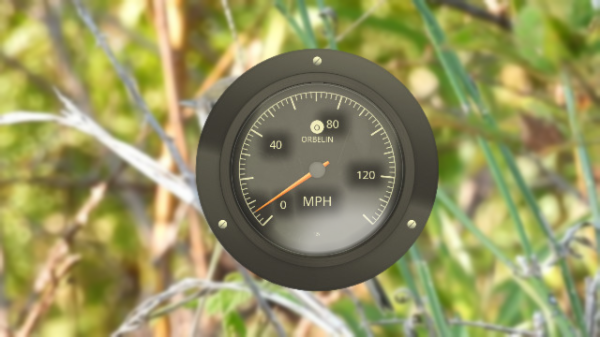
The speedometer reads **6** mph
